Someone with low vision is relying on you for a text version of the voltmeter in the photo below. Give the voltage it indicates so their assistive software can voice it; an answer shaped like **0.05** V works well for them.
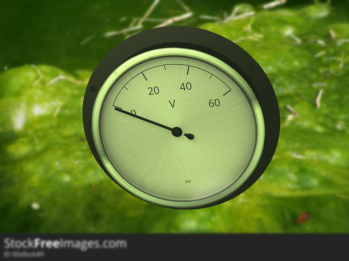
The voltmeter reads **0** V
